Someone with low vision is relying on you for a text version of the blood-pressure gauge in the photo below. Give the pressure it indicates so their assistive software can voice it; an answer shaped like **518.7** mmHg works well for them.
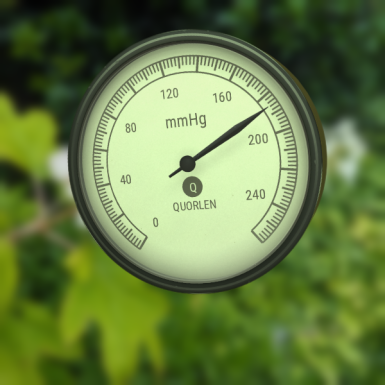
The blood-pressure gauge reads **186** mmHg
